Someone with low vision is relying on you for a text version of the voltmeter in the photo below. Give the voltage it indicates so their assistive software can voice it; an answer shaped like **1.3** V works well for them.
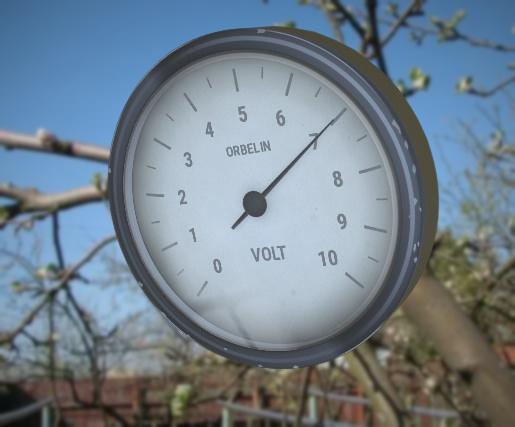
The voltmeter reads **7** V
